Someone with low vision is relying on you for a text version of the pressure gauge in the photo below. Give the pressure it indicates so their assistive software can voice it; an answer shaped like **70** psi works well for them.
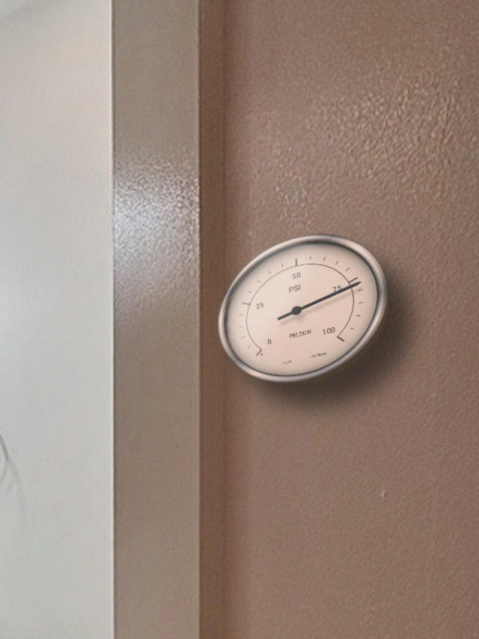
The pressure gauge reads **77.5** psi
